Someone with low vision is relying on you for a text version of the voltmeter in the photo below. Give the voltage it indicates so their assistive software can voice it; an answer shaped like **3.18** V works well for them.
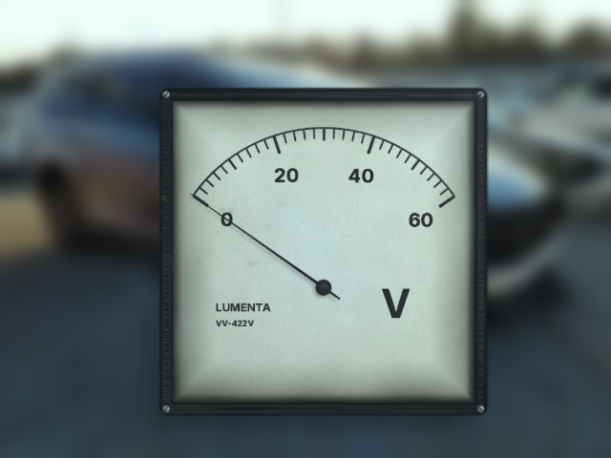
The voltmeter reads **0** V
